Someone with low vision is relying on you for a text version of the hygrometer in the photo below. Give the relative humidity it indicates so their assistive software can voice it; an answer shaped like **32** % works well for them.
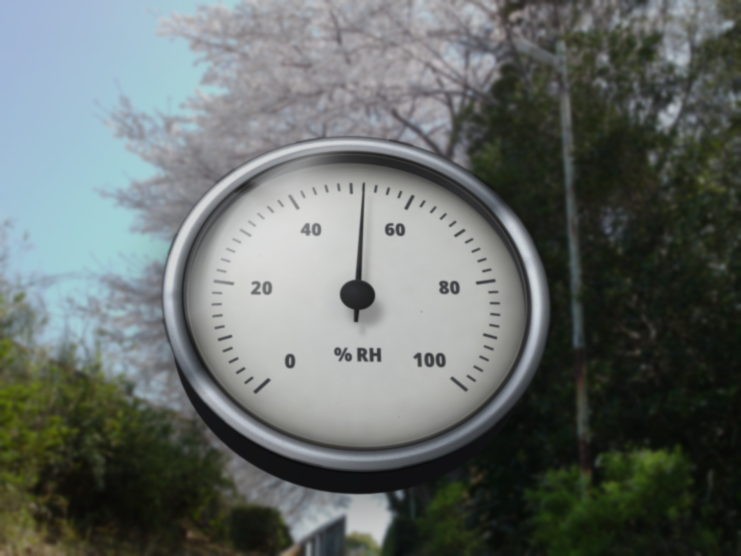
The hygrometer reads **52** %
